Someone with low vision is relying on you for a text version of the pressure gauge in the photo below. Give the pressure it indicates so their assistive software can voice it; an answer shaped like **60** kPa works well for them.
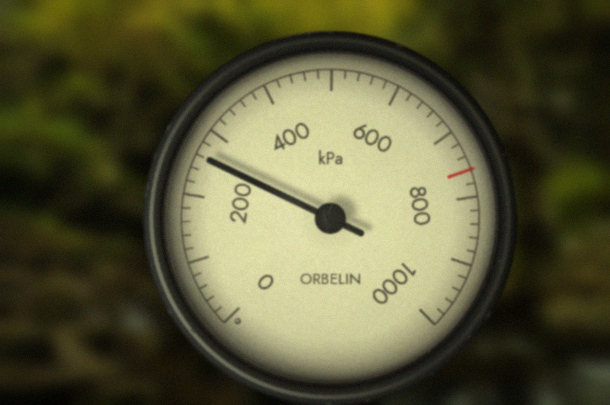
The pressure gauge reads **260** kPa
